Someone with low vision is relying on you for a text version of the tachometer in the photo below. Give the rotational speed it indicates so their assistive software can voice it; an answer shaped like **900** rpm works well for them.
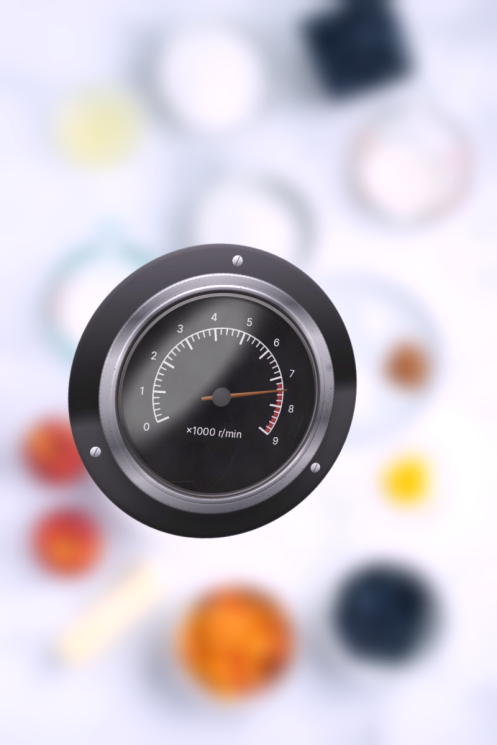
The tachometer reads **7400** rpm
